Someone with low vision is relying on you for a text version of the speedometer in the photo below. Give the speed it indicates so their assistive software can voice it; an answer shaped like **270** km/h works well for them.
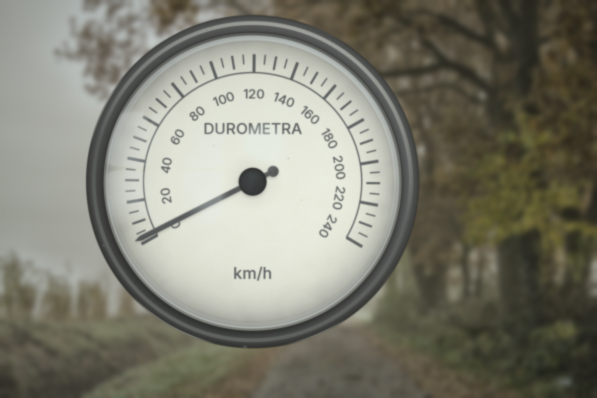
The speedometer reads **2.5** km/h
